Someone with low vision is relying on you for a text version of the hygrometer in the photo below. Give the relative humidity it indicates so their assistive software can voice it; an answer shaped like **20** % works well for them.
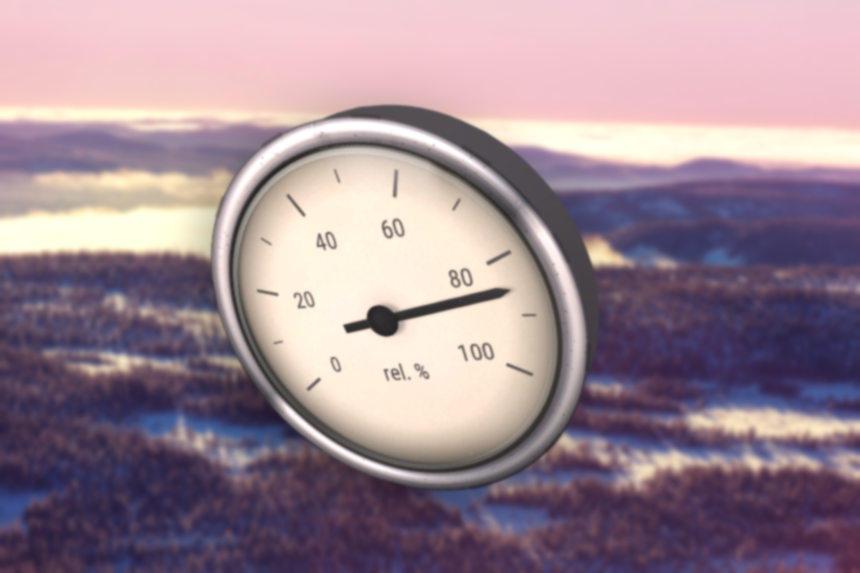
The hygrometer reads **85** %
